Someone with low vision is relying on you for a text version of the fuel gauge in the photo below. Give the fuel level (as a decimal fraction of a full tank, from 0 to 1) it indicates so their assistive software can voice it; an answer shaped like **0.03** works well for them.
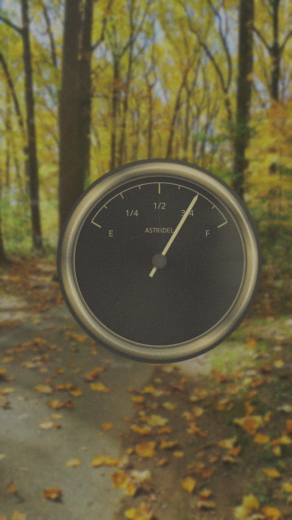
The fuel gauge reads **0.75**
